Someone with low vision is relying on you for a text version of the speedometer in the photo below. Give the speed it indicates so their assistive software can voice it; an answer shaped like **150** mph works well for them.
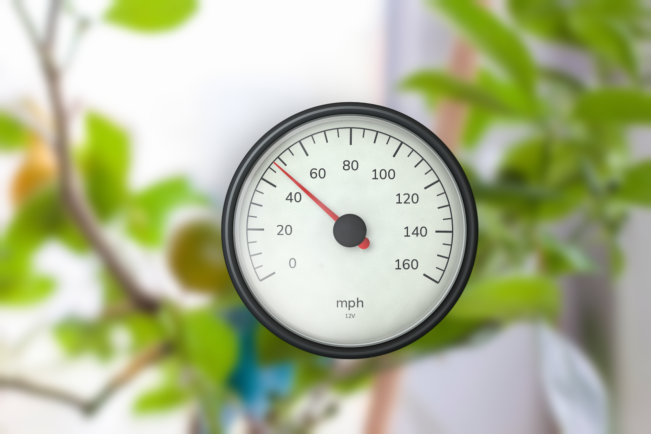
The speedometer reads **47.5** mph
